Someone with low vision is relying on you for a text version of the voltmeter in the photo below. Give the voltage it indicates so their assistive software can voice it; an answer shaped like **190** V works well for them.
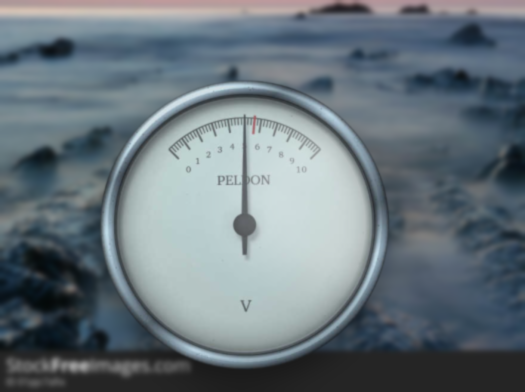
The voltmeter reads **5** V
